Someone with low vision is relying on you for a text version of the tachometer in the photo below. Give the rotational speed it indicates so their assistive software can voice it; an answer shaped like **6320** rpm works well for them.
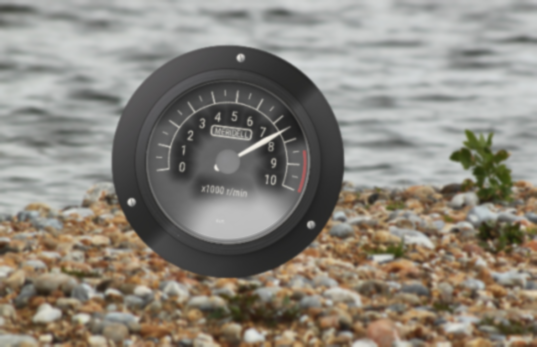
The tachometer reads **7500** rpm
